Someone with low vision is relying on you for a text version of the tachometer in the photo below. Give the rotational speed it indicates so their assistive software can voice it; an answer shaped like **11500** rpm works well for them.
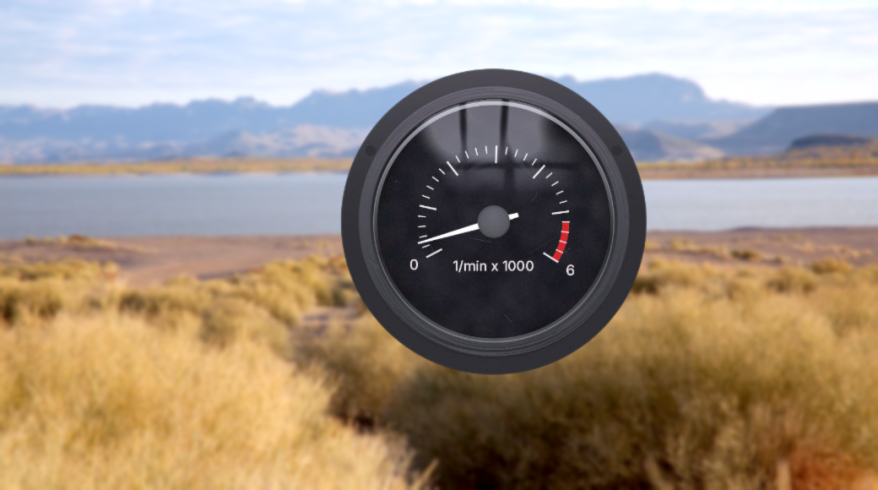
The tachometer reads **300** rpm
